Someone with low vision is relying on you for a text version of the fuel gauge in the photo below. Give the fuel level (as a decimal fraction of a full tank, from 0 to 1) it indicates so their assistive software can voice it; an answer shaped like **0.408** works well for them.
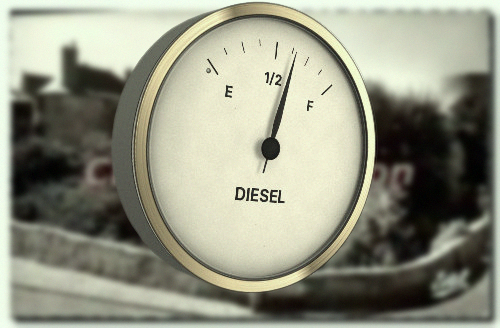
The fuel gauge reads **0.625**
